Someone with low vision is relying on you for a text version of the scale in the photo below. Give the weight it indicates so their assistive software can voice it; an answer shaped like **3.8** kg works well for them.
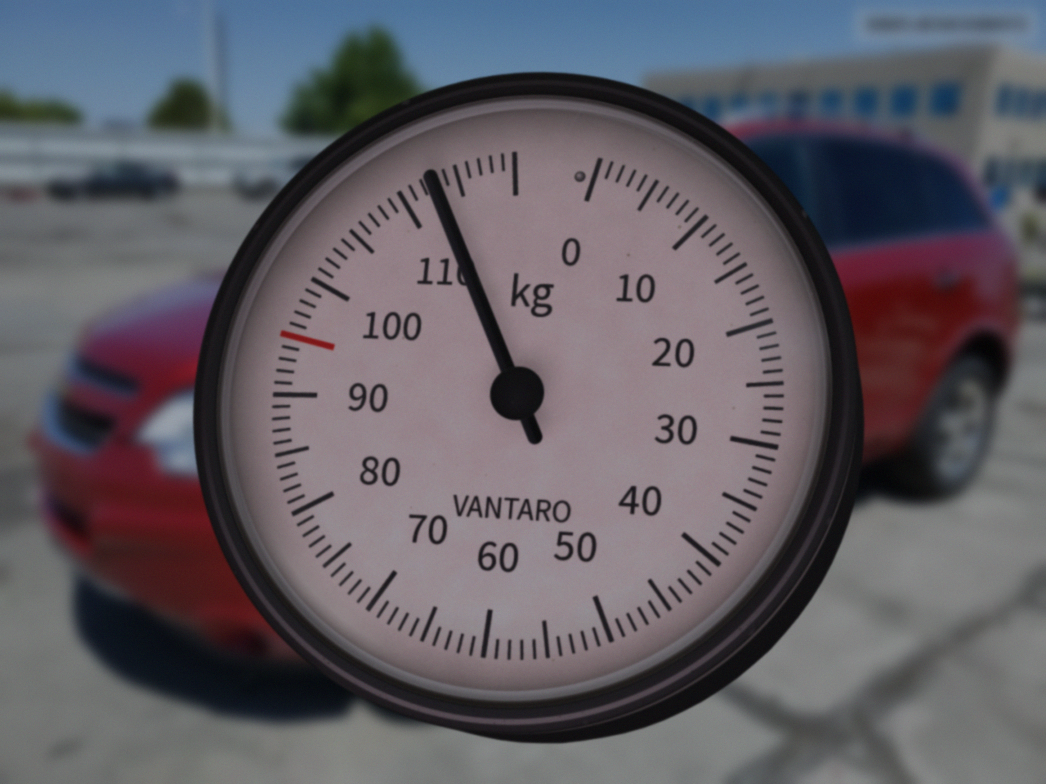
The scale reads **113** kg
